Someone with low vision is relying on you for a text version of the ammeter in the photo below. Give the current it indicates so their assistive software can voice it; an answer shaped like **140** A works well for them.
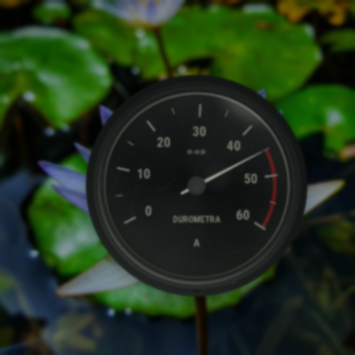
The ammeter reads **45** A
